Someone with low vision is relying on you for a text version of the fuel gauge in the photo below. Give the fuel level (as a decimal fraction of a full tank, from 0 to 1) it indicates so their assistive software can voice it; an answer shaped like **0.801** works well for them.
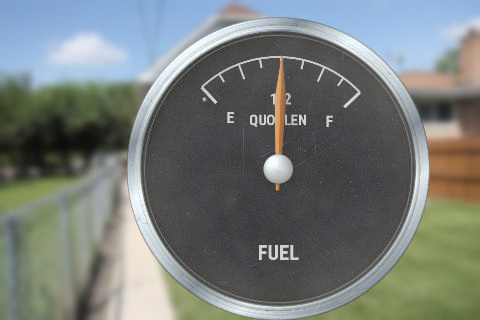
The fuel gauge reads **0.5**
